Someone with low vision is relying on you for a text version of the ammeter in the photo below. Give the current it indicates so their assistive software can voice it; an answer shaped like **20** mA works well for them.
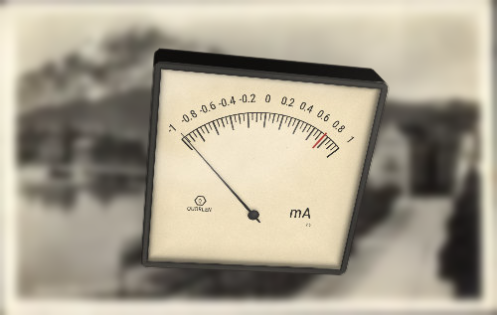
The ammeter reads **-0.95** mA
